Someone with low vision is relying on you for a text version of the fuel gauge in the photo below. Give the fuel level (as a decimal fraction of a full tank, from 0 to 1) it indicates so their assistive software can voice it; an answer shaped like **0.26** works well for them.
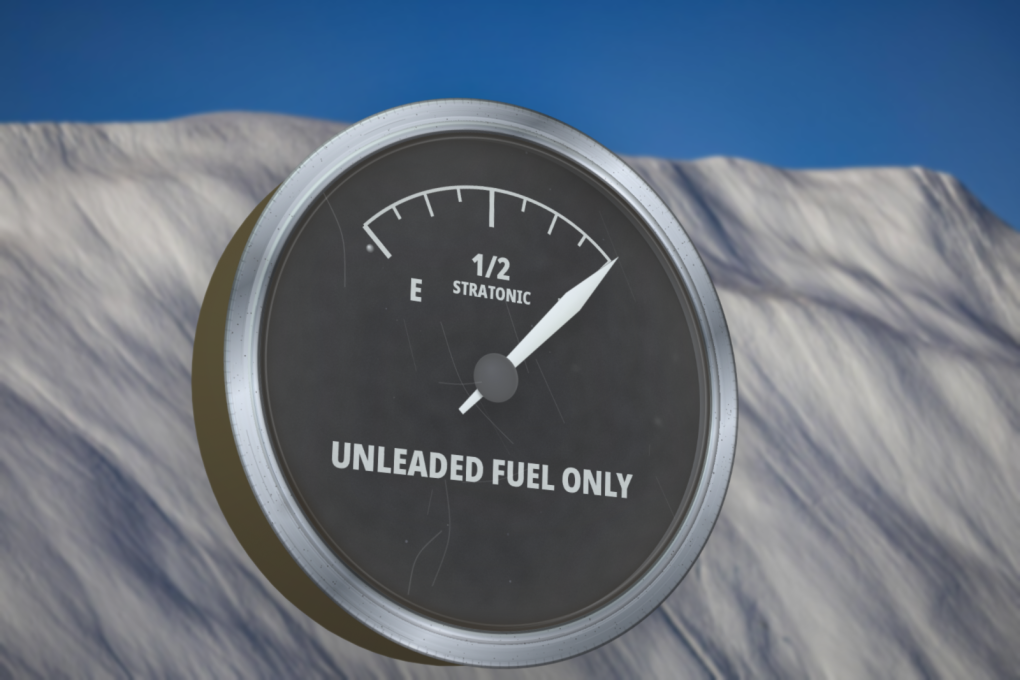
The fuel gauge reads **1**
